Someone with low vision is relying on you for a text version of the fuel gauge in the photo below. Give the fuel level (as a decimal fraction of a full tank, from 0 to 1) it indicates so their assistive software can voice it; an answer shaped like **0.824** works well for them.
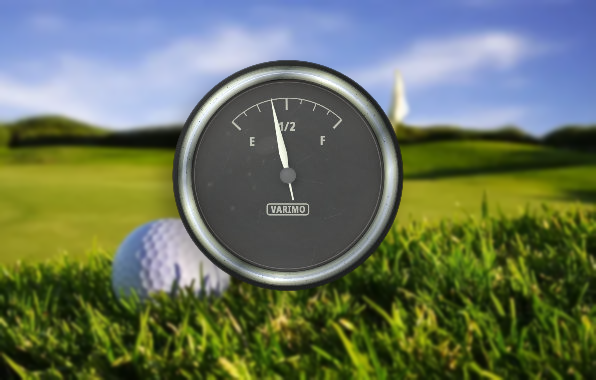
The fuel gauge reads **0.375**
